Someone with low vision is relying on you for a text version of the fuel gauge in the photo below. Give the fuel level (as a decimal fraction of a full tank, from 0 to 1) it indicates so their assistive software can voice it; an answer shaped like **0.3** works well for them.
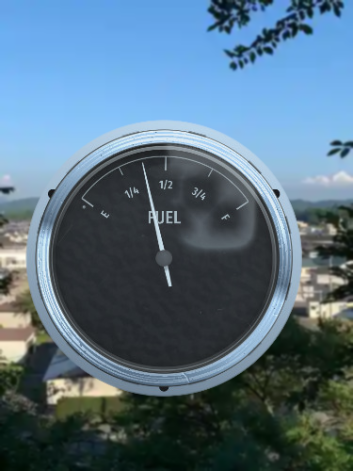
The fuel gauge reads **0.375**
